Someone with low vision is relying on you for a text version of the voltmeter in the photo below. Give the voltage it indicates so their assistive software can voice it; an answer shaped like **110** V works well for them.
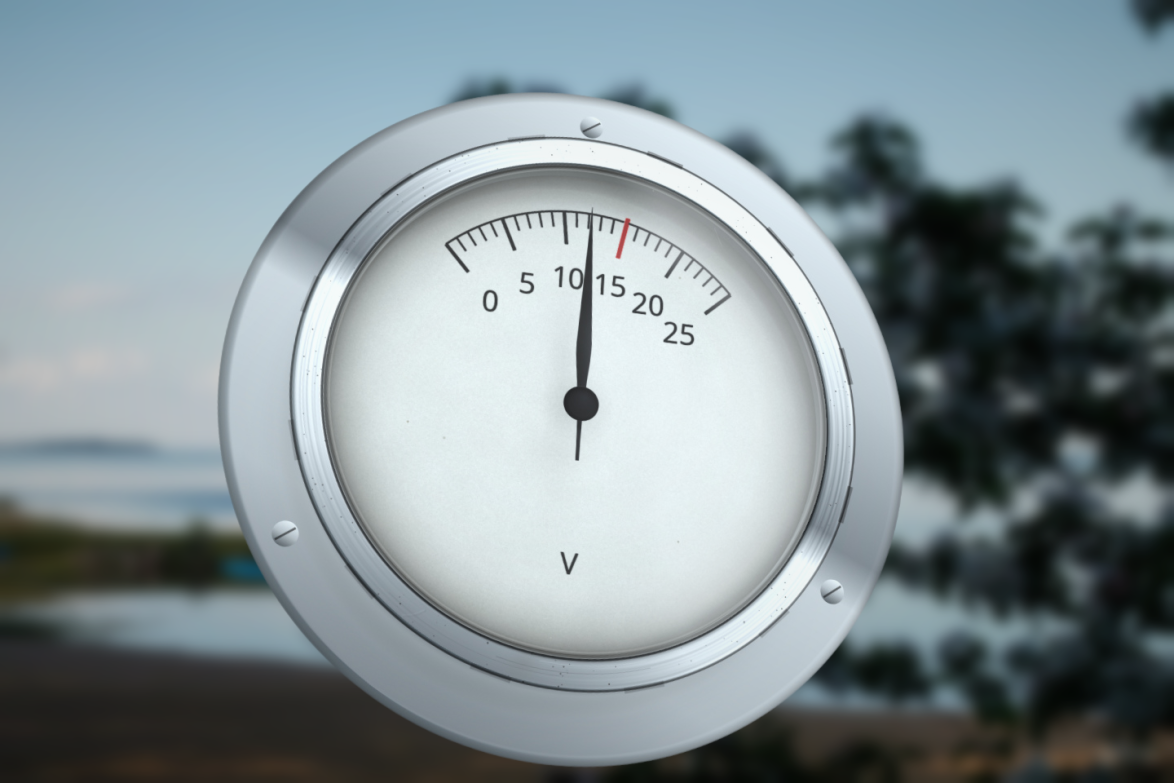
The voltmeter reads **12** V
